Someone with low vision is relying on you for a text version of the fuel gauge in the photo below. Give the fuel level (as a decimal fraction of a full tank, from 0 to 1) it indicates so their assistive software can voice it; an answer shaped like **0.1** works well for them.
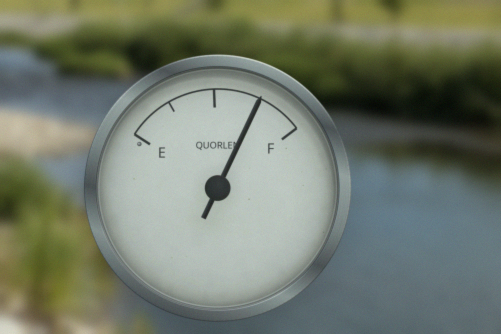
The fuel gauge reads **0.75**
